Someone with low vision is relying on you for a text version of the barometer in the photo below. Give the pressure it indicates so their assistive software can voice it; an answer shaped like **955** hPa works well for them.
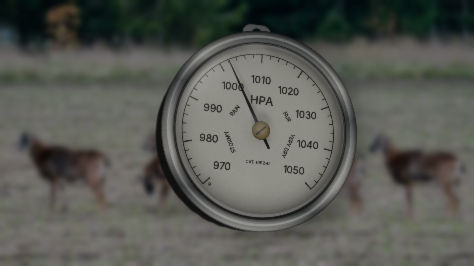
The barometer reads **1002** hPa
